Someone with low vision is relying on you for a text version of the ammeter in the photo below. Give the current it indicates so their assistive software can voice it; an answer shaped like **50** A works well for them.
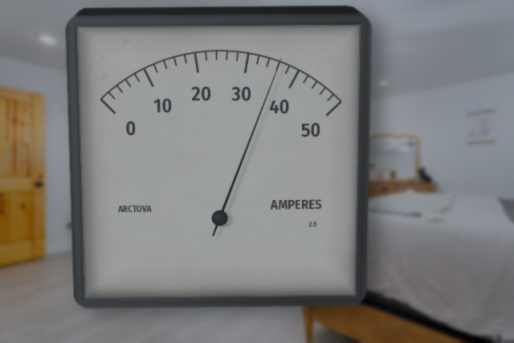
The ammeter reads **36** A
